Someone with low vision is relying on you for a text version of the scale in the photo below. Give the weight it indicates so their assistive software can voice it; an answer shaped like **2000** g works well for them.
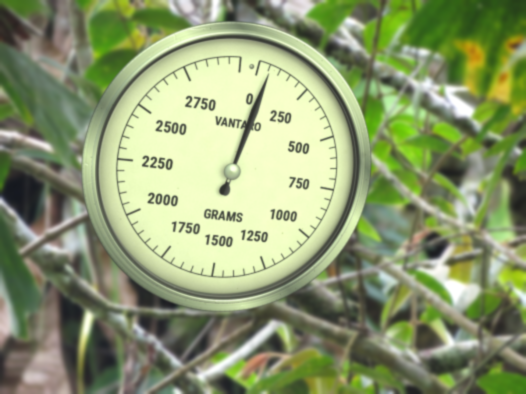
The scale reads **50** g
